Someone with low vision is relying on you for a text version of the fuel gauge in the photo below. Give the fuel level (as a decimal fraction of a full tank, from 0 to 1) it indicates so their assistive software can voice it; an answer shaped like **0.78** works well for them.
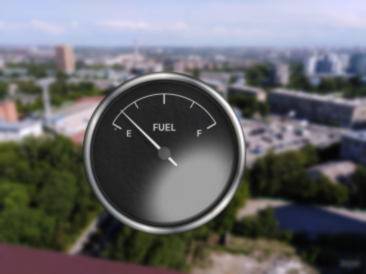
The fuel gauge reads **0.125**
